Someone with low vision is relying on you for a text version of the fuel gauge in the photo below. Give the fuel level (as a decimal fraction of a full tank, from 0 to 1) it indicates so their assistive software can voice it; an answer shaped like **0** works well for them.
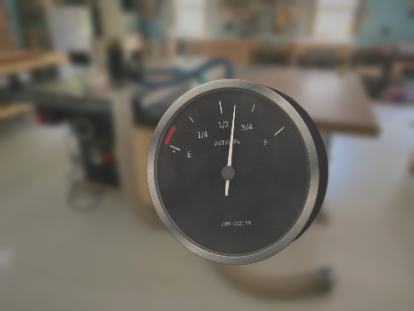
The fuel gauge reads **0.625**
